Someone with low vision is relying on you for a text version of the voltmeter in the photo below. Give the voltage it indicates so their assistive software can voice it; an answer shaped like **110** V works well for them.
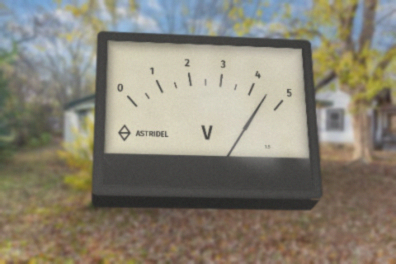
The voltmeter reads **4.5** V
